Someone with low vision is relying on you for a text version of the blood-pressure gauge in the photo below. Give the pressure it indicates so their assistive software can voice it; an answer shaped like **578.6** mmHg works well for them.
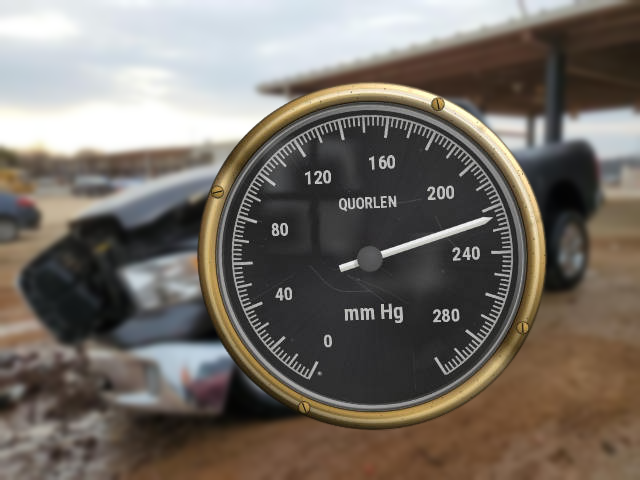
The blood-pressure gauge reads **224** mmHg
